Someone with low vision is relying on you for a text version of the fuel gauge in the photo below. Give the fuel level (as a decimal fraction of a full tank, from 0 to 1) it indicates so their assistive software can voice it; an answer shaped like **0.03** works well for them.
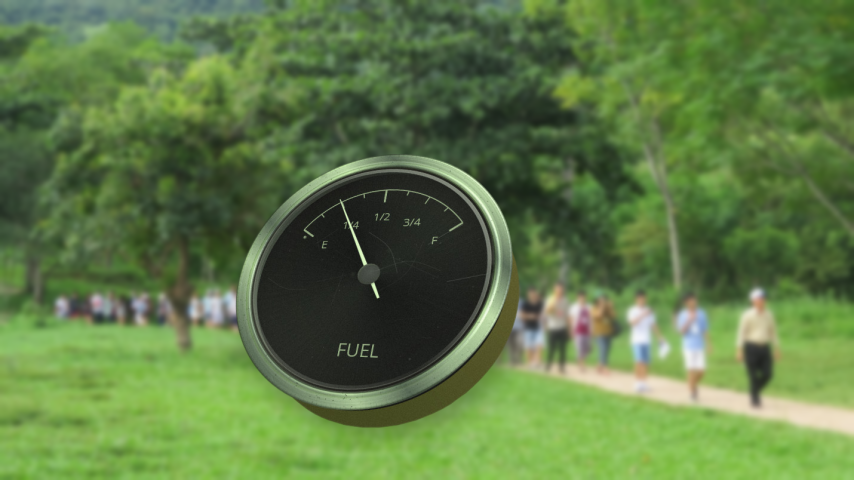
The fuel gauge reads **0.25**
